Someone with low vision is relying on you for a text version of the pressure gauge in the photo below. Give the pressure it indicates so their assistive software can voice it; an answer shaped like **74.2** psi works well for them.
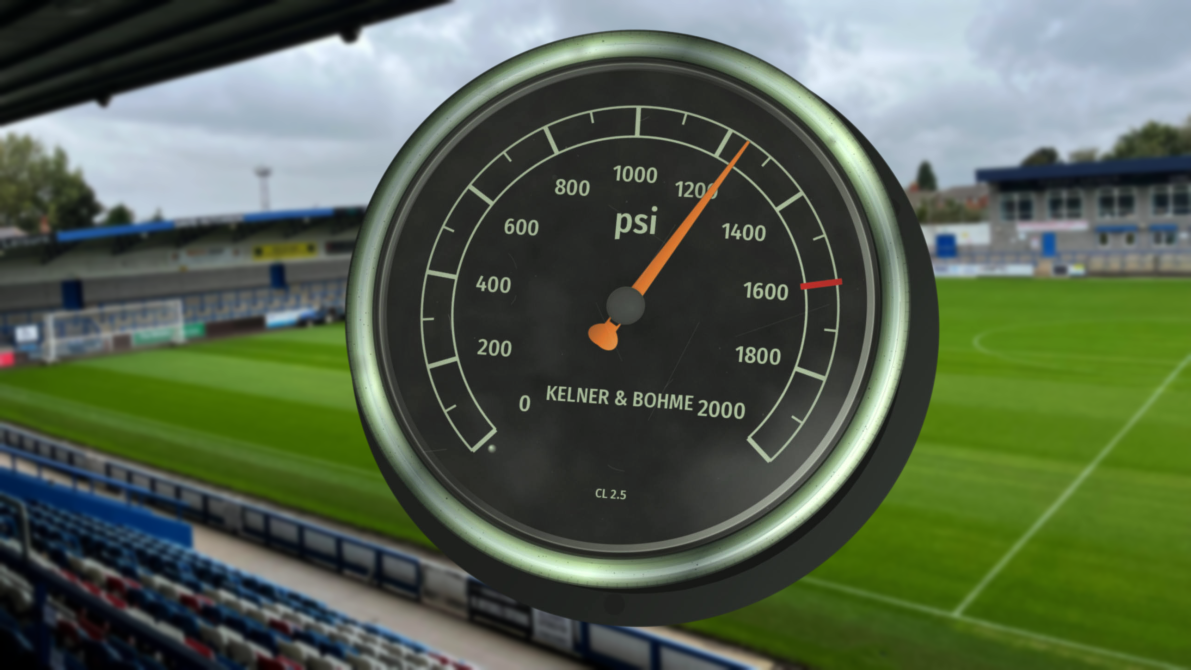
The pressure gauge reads **1250** psi
